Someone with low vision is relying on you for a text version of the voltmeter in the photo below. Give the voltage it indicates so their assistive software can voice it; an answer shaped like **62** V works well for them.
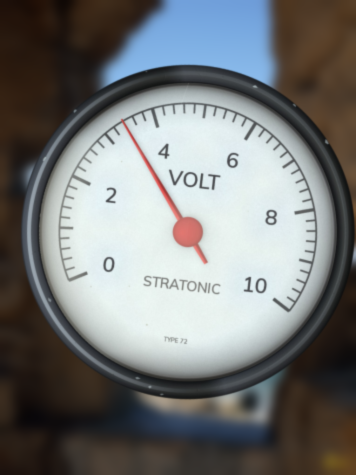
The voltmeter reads **3.4** V
